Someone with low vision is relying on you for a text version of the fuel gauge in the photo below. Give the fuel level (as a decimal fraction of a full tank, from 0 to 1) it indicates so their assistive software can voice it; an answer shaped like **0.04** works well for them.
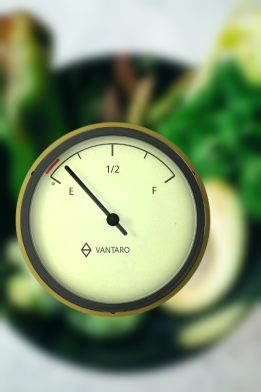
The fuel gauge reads **0.125**
